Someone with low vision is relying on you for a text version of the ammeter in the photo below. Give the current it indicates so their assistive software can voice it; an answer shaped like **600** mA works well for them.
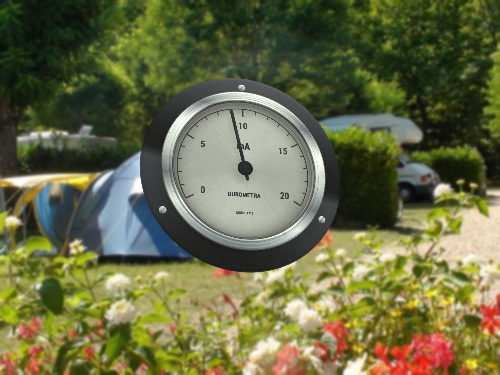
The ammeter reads **9** mA
